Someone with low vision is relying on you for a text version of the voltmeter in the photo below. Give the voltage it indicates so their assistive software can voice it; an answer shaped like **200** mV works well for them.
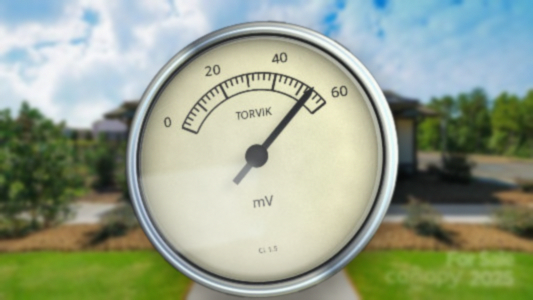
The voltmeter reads **54** mV
